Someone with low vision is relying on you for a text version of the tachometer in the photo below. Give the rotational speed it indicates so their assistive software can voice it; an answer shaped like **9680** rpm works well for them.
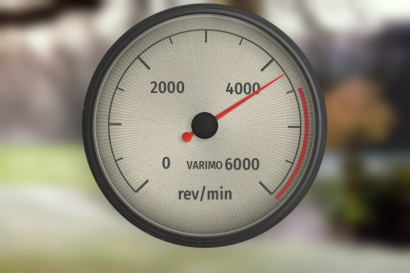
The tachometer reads **4250** rpm
